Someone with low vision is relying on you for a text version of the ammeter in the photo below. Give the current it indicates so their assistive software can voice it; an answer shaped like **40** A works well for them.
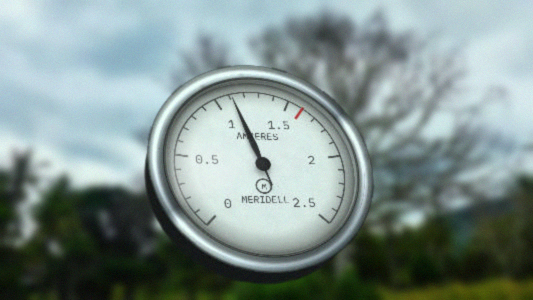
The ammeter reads **1.1** A
